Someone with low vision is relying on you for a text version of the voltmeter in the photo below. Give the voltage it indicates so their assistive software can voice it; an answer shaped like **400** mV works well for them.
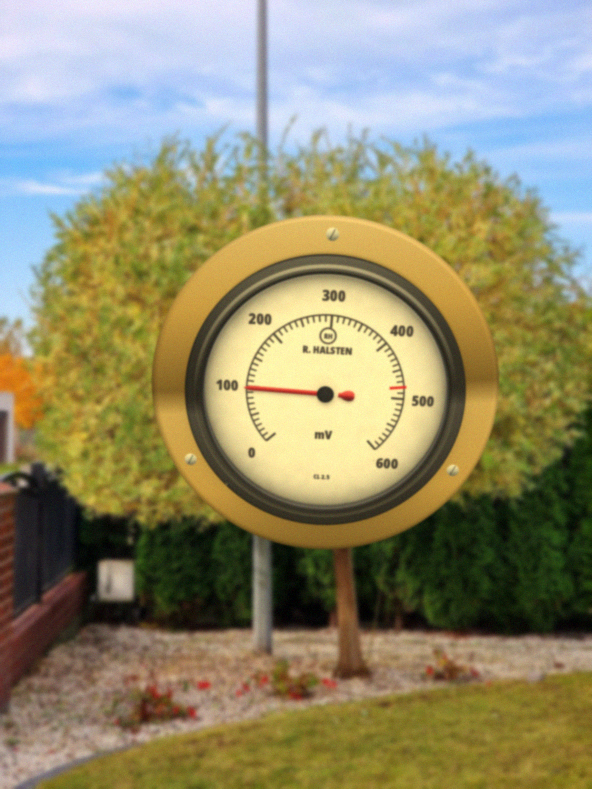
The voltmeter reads **100** mV
